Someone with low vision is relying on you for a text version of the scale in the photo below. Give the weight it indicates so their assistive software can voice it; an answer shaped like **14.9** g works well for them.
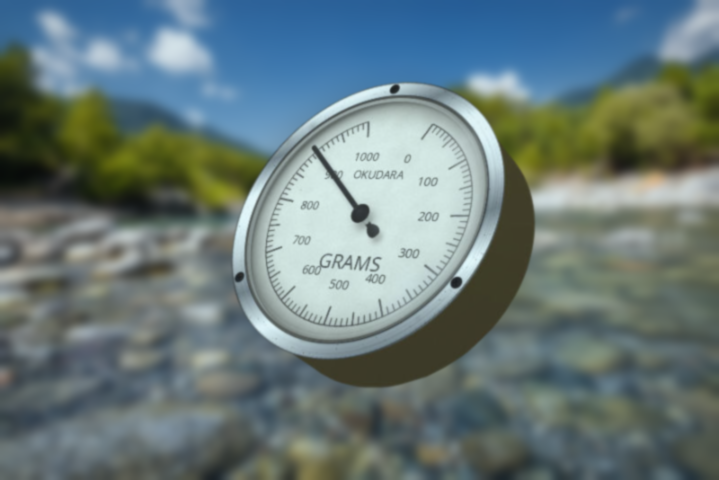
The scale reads **900** g
